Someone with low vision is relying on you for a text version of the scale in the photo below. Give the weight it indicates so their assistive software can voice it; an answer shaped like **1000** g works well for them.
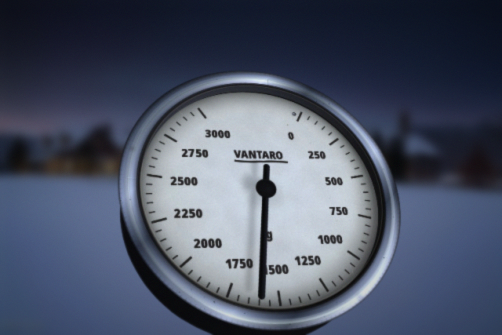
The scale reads **1600** g
